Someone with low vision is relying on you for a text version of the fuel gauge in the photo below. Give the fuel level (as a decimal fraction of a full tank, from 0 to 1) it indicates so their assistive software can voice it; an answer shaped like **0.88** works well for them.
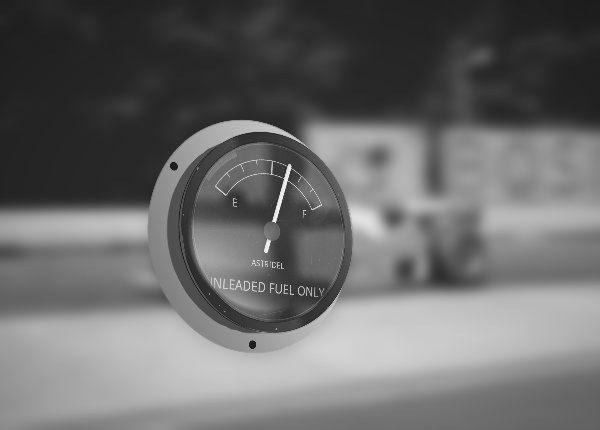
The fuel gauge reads **0.625**
